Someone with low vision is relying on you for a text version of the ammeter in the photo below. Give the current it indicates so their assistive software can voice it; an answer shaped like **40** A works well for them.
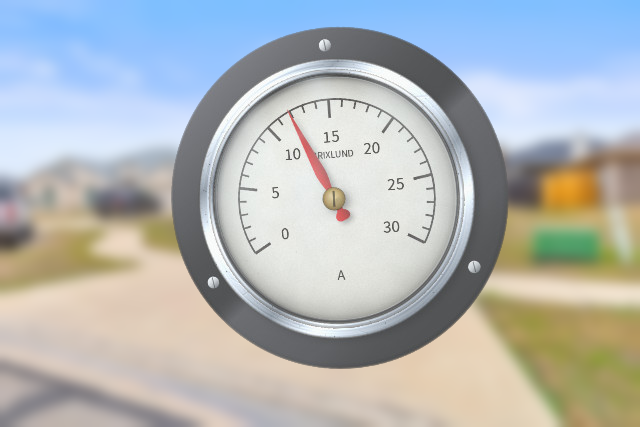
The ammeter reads **12** A
